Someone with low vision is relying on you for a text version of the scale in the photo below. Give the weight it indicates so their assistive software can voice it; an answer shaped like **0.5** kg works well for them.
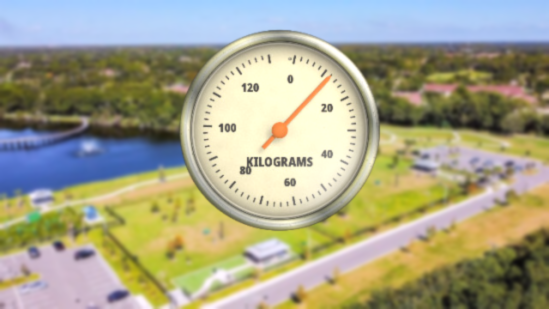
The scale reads **12** kg
